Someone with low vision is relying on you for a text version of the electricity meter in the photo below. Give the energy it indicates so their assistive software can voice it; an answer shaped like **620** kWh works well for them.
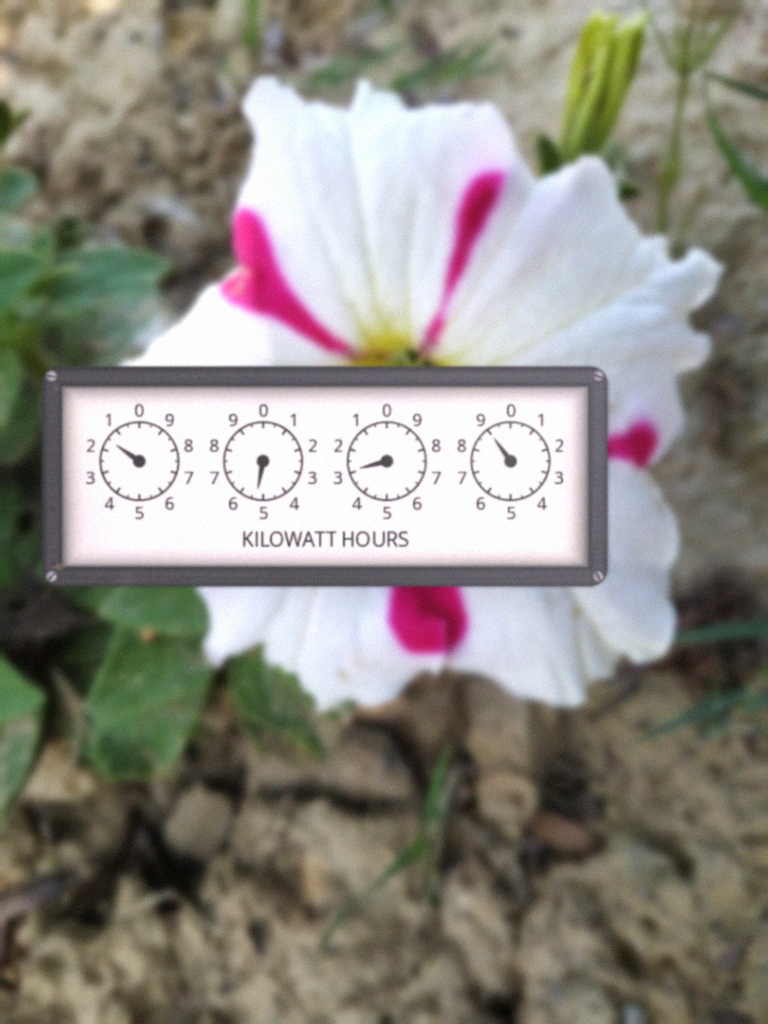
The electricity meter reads **1529** kWh
